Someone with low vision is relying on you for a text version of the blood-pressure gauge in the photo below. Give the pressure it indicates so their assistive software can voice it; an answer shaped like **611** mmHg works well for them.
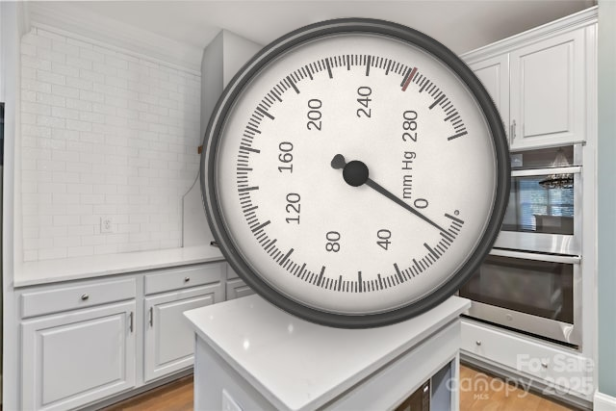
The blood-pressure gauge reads **8** mmHg
